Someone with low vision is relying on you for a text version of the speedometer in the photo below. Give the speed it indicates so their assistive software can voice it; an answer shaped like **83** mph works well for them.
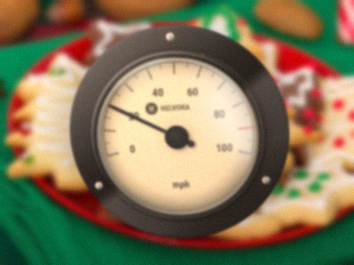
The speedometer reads **20** mph
